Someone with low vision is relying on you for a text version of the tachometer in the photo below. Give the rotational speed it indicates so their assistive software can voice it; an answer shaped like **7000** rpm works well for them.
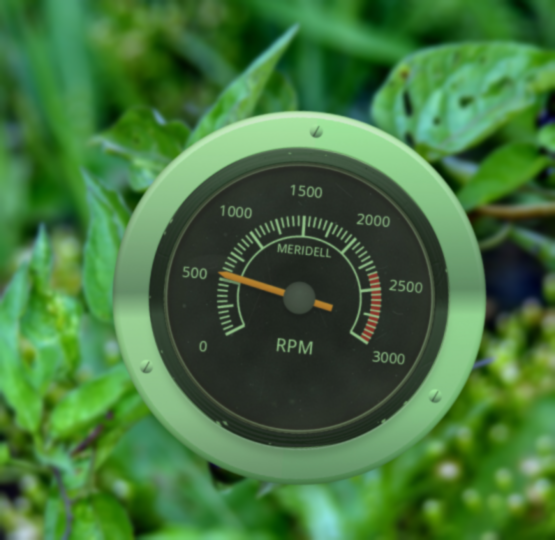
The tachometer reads **550** rpm
